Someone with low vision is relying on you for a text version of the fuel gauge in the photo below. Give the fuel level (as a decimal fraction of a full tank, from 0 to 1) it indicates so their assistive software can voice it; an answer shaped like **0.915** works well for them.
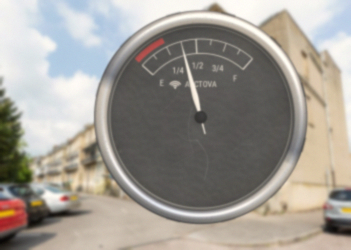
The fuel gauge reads **0.375**
